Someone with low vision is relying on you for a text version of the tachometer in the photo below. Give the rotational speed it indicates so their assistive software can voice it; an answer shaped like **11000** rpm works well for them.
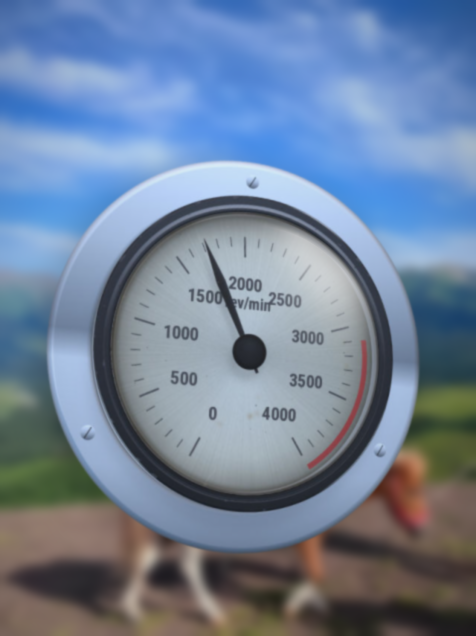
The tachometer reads **1700** rpm
